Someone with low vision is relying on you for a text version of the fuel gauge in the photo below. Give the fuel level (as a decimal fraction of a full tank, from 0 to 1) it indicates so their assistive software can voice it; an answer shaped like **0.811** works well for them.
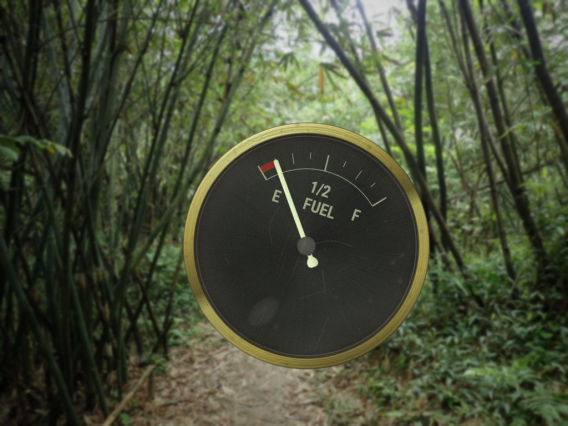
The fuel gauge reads **0.125**
